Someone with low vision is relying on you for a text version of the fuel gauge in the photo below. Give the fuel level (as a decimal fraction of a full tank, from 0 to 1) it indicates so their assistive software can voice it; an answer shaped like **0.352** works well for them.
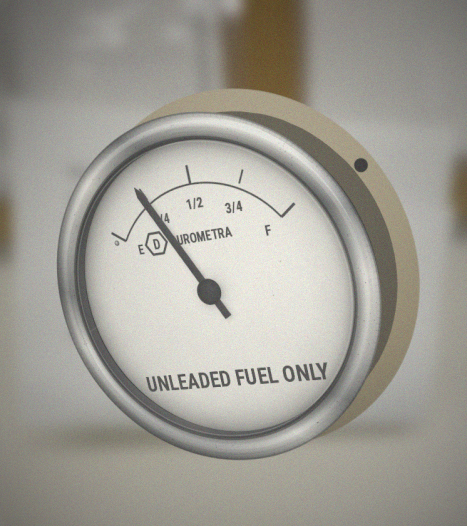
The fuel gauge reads **0.25**
